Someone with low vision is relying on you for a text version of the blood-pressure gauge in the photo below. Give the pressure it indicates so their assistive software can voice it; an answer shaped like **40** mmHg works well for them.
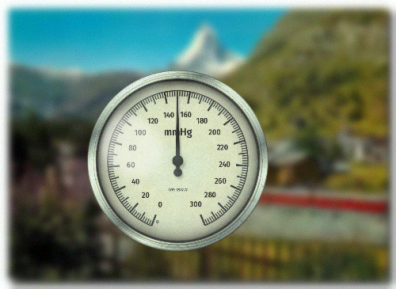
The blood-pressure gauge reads **150** mmHg
